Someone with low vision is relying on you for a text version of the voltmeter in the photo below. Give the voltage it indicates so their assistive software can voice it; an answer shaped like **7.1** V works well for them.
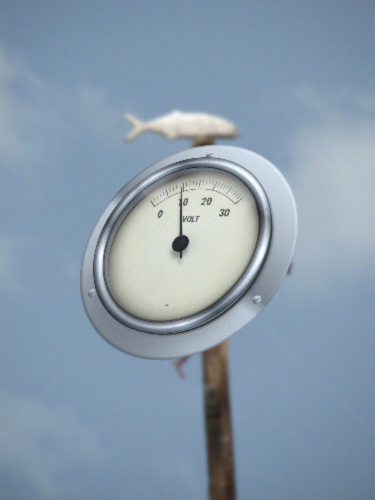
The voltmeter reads **10** V
